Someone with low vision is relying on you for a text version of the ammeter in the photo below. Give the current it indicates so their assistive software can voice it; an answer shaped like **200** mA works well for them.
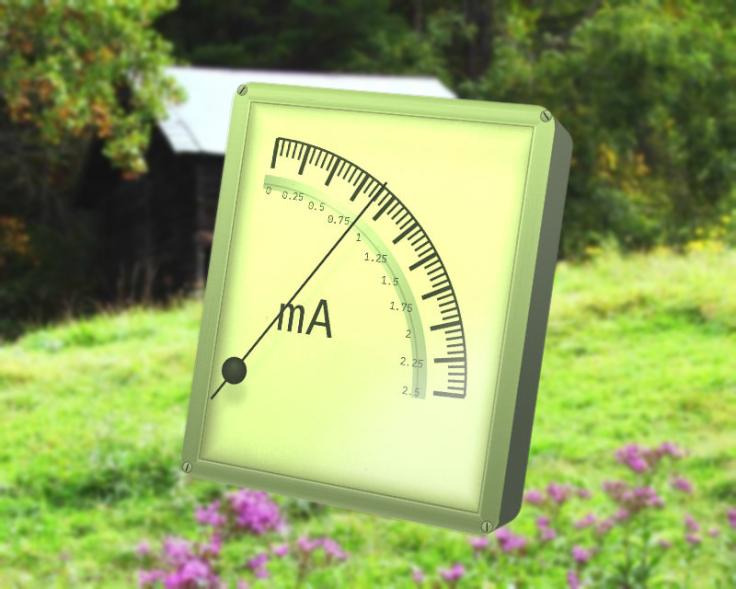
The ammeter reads **0.9** mA
